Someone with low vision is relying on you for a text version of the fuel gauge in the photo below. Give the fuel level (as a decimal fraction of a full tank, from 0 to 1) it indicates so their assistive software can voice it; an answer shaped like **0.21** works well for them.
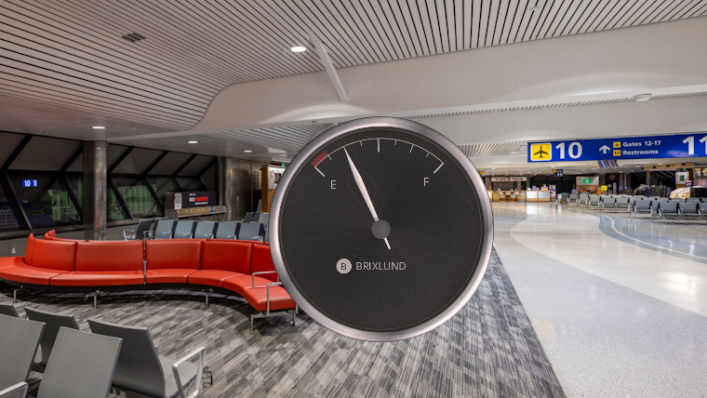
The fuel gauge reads **0.25**
